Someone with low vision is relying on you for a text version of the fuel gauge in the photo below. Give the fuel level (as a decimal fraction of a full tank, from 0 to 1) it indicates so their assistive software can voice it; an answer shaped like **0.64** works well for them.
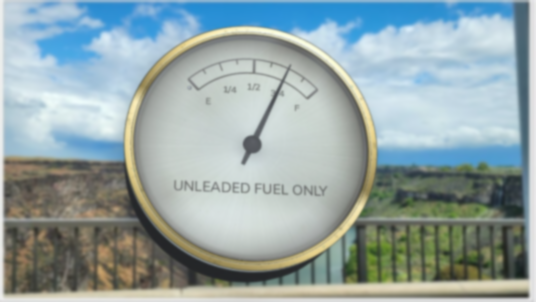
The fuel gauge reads **0.75**
